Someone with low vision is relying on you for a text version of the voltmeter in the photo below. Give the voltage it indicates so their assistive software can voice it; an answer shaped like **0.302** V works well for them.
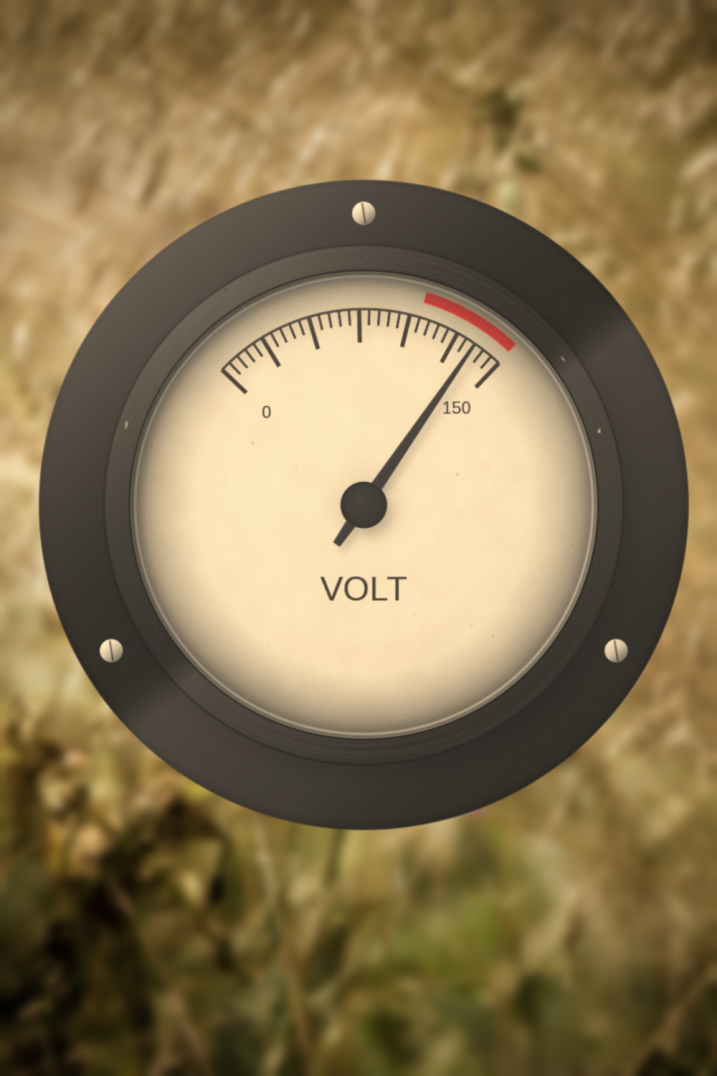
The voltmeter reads **135** V
